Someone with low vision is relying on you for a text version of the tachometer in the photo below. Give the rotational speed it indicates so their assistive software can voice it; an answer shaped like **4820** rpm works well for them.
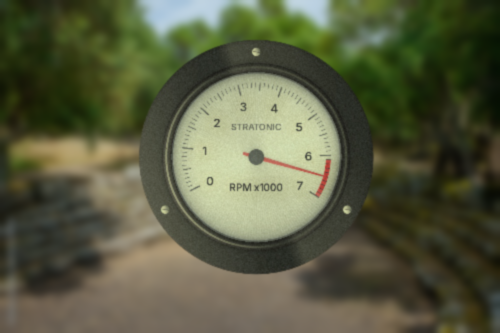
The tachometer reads **6500** rpm
